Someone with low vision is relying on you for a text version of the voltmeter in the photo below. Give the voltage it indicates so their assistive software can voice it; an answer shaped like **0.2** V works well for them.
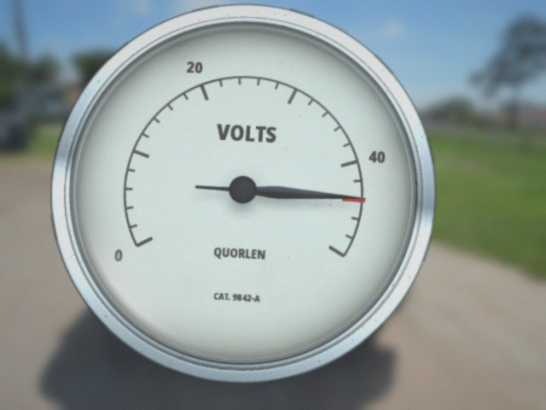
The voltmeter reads **44** V
